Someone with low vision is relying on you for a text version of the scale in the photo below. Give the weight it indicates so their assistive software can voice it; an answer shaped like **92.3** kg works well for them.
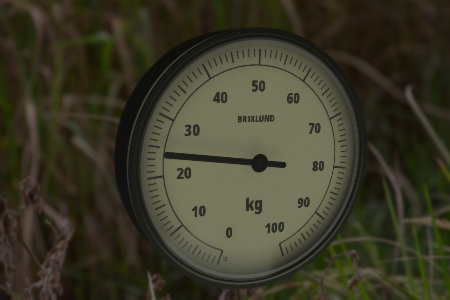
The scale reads **24** kg
